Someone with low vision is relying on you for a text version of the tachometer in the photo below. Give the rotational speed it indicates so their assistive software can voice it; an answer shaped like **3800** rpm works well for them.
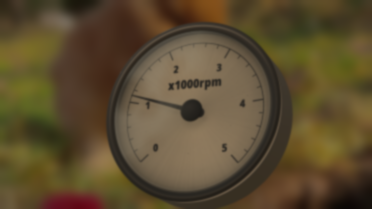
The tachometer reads **1100** rpm
